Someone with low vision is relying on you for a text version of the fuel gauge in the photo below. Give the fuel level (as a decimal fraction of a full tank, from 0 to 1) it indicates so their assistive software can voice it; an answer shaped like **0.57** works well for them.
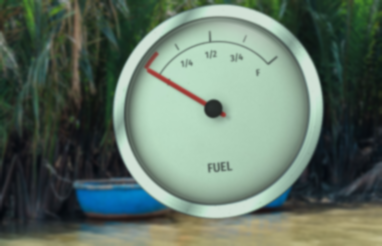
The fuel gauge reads **0**
